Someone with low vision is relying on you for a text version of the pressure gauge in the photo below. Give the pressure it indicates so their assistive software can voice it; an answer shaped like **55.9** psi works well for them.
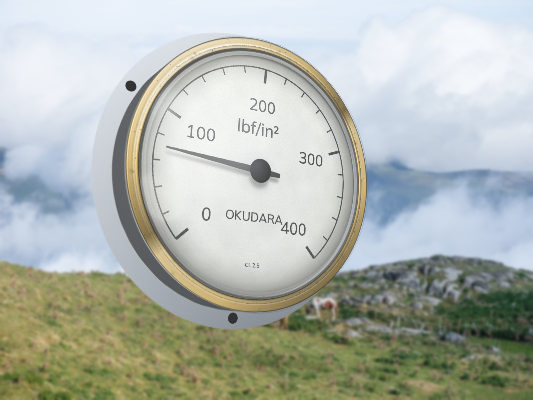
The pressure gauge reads **70** psi
